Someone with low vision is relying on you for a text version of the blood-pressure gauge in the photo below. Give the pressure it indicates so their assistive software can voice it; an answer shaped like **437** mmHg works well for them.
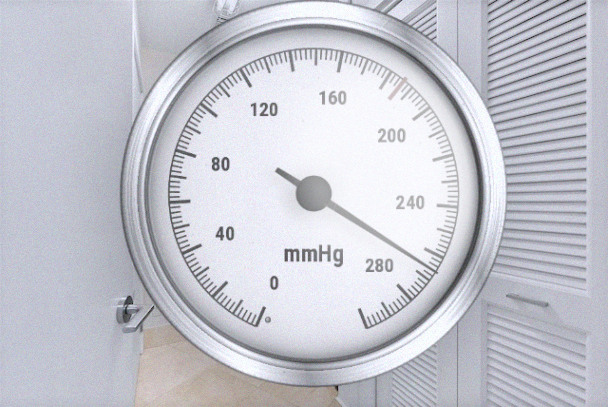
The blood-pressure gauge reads **266** mmHg
